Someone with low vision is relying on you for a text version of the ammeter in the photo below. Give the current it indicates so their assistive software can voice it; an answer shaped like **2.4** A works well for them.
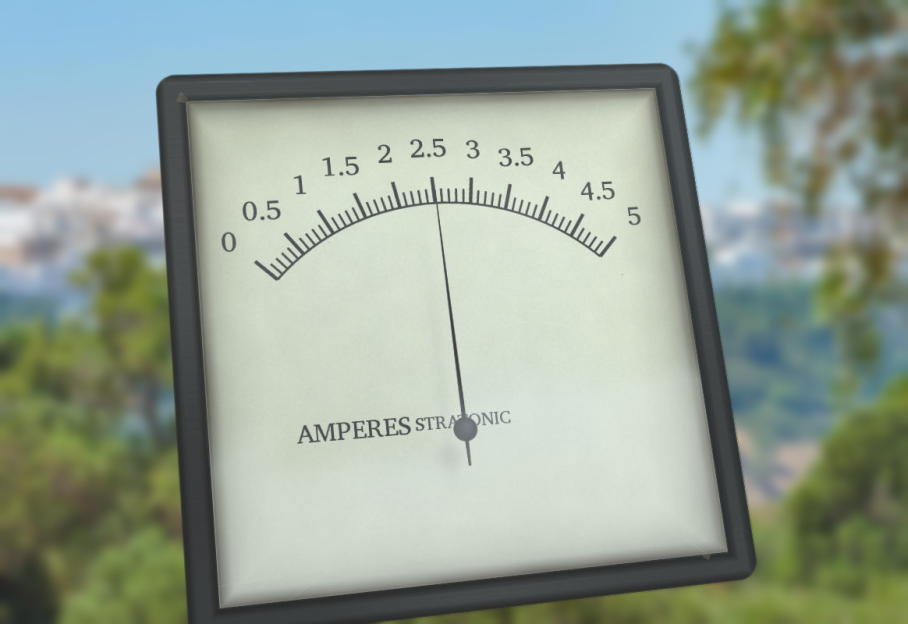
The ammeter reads **2.5** A
